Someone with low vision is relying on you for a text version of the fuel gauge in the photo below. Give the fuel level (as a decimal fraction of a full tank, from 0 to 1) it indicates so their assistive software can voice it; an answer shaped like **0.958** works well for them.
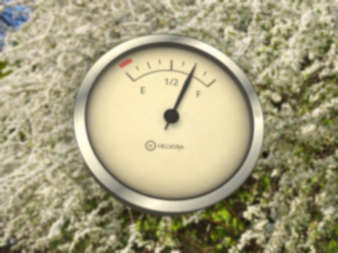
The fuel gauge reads **0.75**
